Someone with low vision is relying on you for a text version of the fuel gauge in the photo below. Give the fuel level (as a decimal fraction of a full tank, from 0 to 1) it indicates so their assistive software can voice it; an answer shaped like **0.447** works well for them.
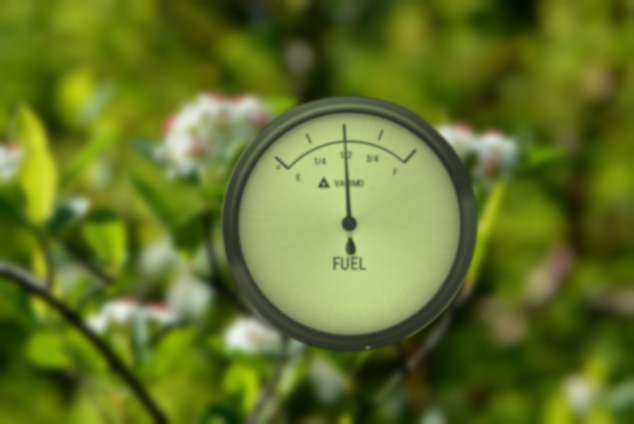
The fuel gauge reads **0.5**
